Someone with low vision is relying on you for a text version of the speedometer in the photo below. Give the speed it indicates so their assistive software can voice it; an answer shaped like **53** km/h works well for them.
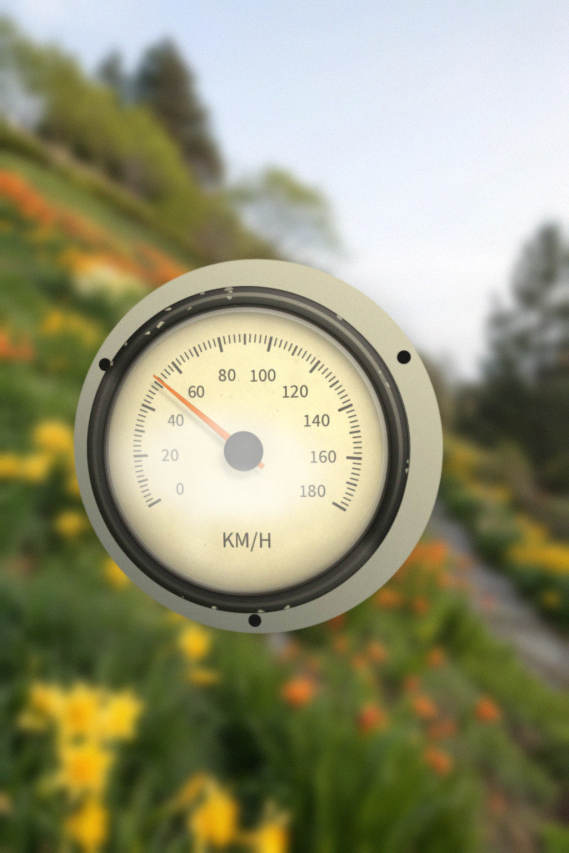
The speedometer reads **52** km/h
